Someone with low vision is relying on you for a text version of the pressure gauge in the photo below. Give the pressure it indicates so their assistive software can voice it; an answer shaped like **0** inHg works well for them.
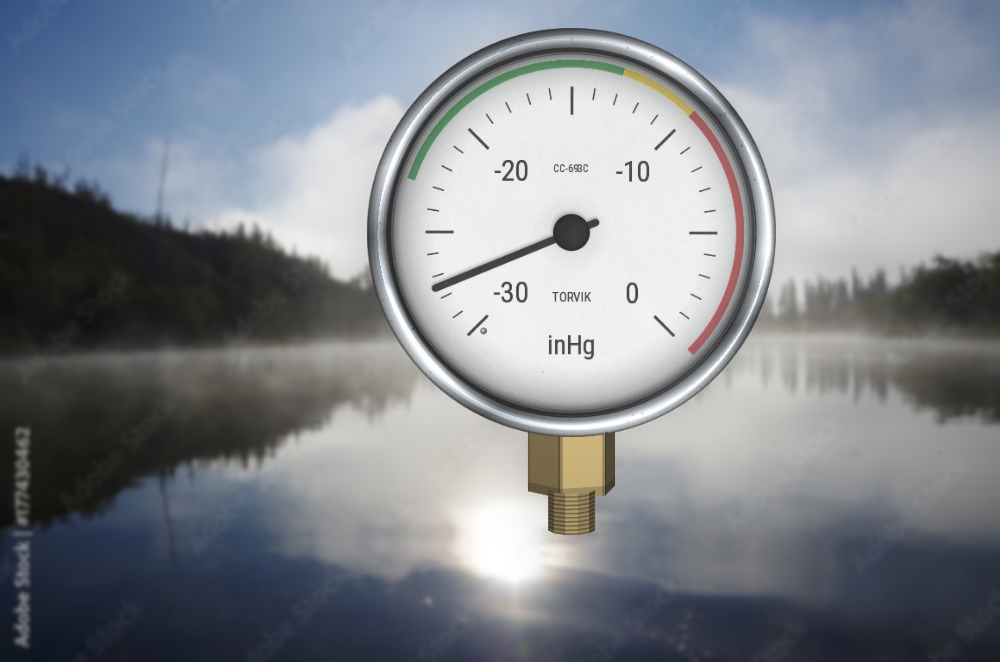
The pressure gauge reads **-27.5** inHg
